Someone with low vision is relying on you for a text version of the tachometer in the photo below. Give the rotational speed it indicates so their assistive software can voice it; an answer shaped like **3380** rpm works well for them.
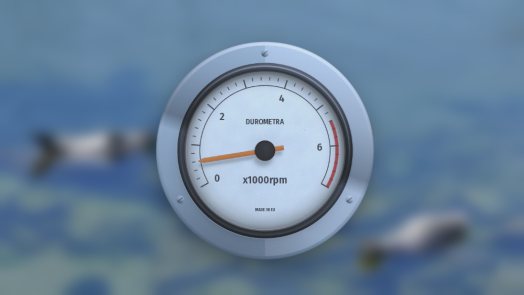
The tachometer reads **600** rpm
